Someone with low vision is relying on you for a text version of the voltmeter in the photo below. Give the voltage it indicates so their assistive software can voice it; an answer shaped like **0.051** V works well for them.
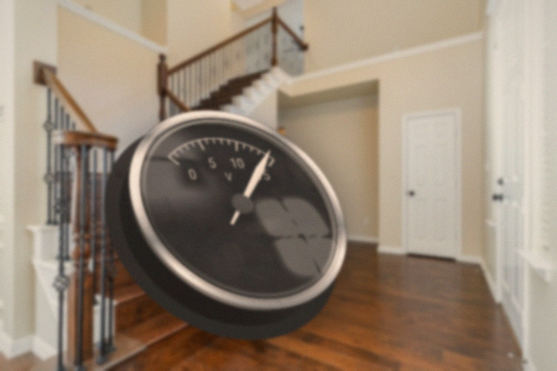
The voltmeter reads **14** V
